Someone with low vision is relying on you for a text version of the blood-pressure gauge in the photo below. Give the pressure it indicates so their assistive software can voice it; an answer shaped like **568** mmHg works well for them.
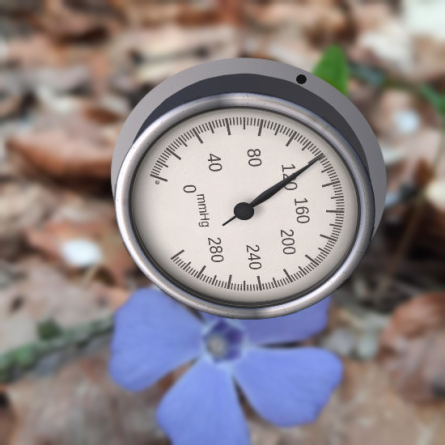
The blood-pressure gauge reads **120** mmHg
